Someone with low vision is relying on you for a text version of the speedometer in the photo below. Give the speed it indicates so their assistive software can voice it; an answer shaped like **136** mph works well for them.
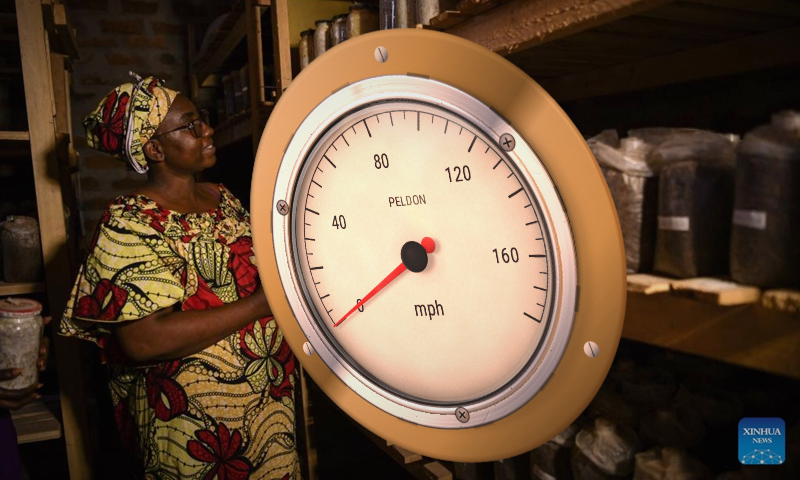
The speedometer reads **0** mph
